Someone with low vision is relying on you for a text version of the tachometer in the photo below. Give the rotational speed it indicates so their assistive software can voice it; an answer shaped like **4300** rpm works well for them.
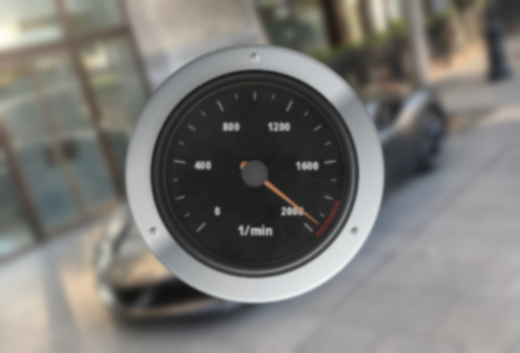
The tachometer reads **1950** rpm
